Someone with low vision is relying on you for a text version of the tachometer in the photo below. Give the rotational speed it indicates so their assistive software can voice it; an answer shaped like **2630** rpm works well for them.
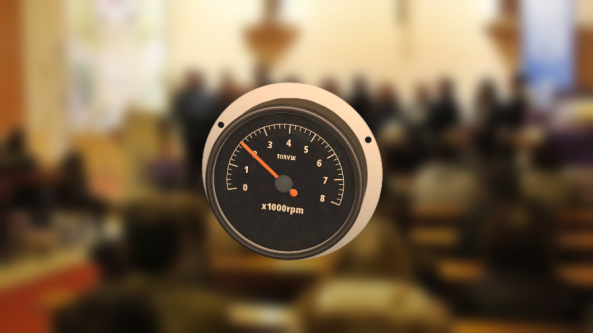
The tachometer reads **2000** rpm
